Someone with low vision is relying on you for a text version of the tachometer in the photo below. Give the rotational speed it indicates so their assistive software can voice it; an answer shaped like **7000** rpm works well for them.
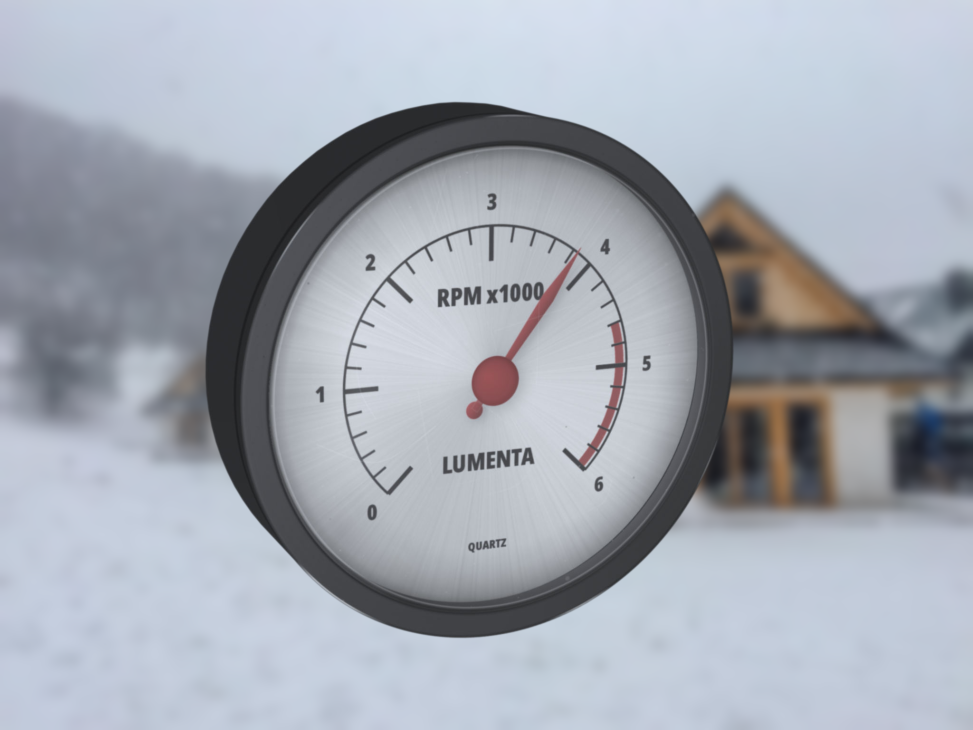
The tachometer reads **3800** rpm
